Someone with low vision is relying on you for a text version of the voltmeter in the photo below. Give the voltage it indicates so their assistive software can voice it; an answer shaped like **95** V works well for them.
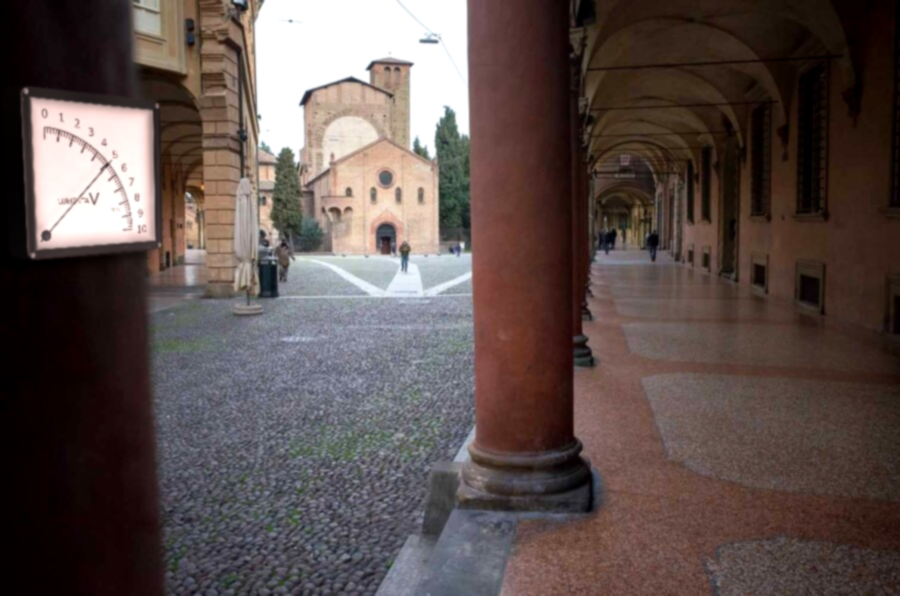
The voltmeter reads **5** V
